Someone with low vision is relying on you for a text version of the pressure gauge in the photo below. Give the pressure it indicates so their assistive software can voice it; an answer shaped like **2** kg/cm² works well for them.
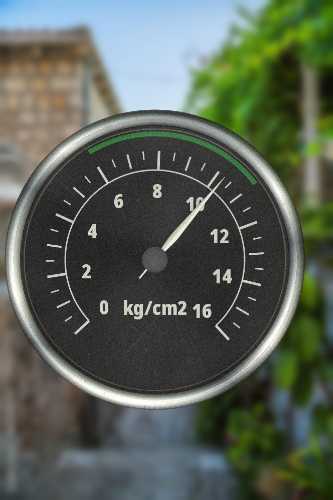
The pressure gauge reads **10.25** kg/cm²
